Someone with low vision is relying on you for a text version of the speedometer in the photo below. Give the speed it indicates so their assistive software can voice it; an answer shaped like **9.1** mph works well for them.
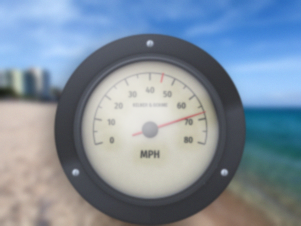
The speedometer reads **67.5** mph
